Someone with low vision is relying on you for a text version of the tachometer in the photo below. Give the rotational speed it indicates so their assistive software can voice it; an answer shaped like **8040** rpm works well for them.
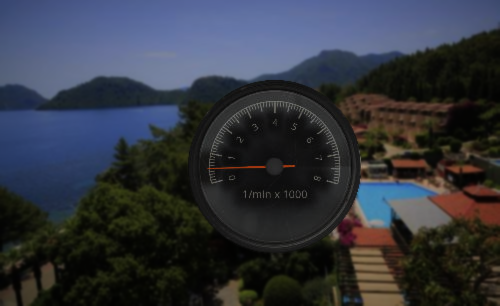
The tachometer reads **500** rpm
